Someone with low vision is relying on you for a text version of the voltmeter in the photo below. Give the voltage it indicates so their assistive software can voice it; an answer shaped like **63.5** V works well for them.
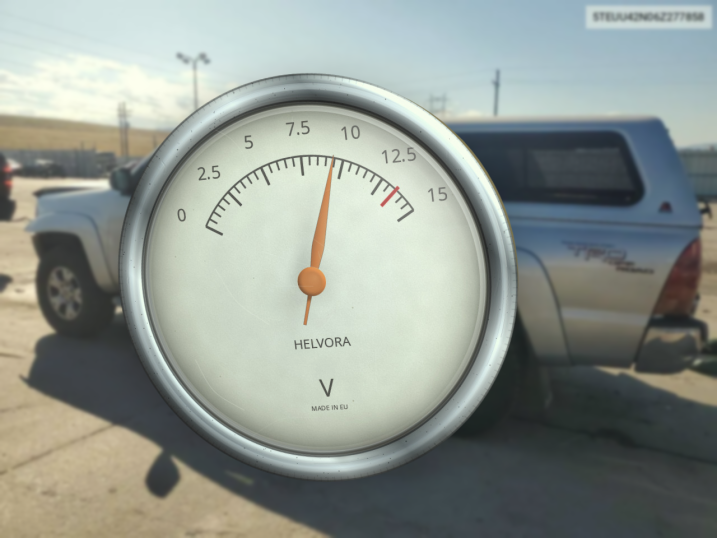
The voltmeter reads **9.5** V
